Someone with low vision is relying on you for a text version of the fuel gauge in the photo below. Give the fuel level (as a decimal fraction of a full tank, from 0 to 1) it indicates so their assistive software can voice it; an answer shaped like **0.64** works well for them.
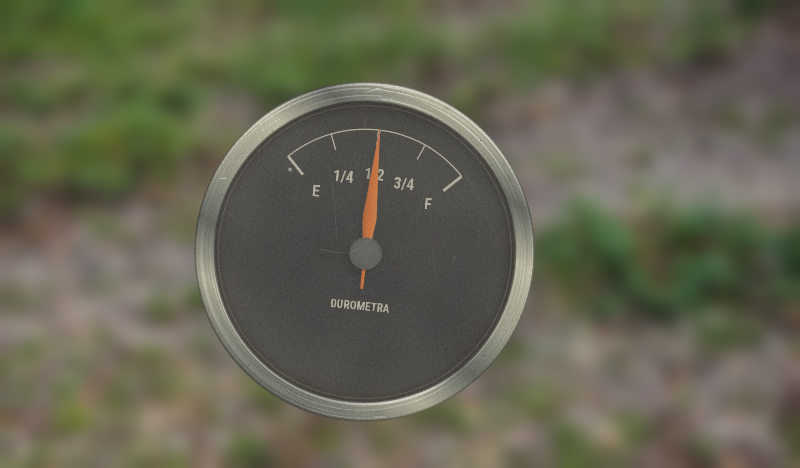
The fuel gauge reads **0.5**
